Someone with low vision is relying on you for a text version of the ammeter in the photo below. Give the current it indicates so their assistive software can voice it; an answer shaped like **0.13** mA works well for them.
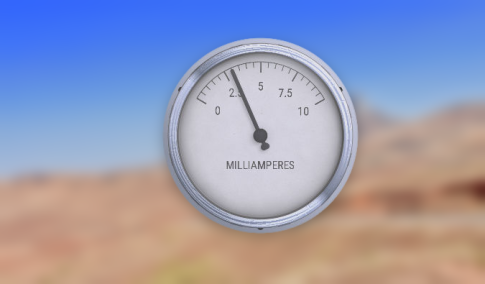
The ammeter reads **3** mA
